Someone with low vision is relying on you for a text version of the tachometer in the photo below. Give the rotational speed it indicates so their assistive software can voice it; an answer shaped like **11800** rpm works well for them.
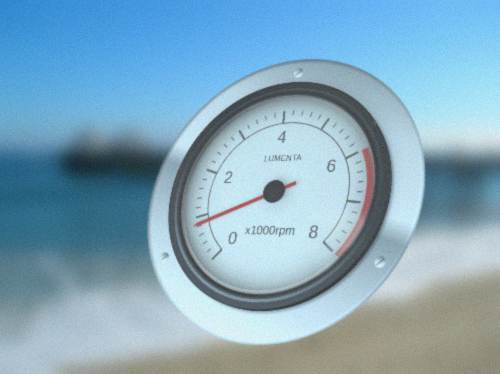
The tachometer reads **800** rpm
